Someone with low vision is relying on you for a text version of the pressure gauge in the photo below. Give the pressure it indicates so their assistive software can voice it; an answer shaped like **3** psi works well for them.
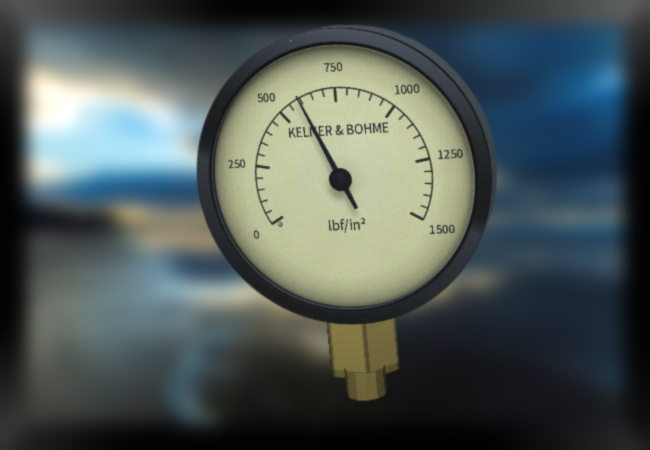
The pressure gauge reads **600** psi
